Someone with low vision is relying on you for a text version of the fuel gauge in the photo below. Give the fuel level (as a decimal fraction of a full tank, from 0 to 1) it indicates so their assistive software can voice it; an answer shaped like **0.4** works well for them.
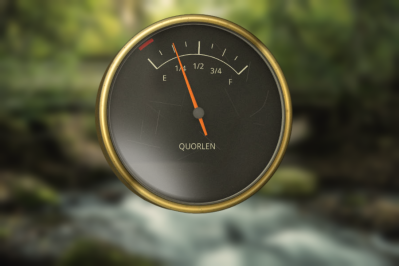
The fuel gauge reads **0.25**
